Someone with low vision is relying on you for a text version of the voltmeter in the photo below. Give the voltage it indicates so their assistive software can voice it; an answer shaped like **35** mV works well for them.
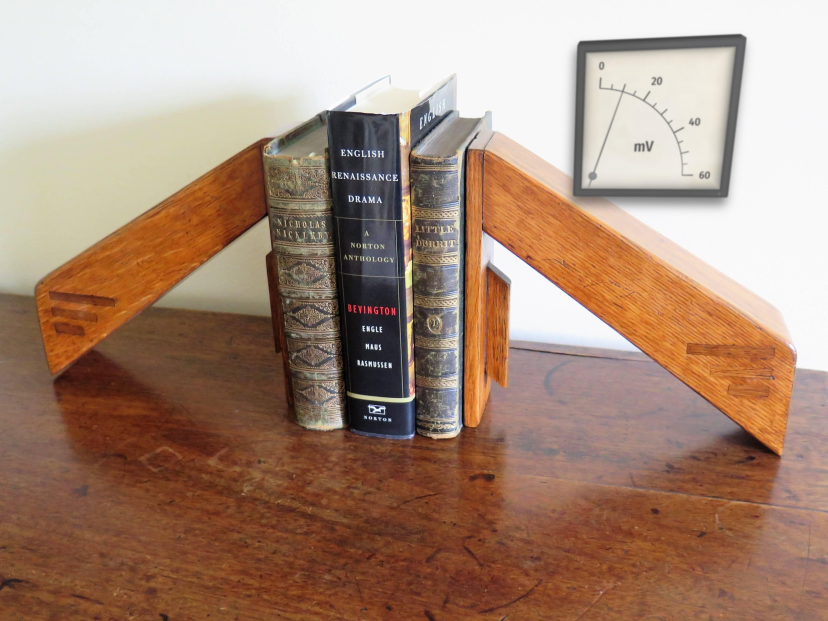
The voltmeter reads **10** mV
